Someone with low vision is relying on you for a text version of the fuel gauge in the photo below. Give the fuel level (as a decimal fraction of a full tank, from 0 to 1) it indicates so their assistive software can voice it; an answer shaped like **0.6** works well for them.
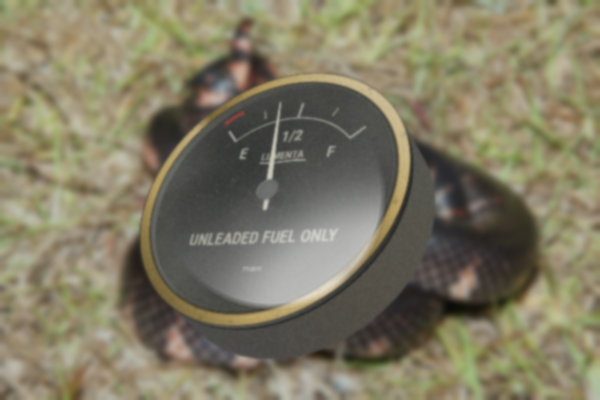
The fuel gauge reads **0.375**
